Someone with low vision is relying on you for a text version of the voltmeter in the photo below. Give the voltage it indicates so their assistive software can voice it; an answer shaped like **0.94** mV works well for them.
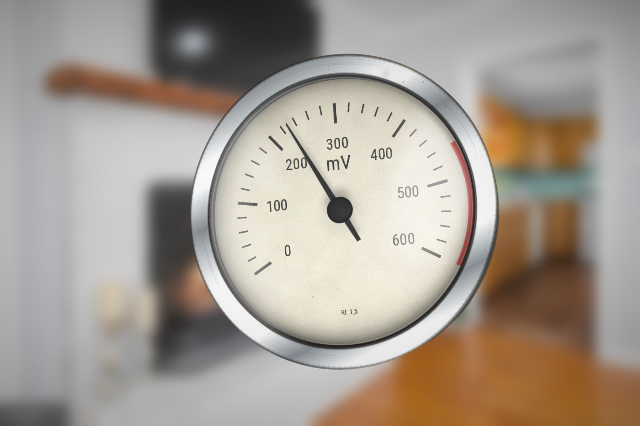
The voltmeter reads **230** mV
